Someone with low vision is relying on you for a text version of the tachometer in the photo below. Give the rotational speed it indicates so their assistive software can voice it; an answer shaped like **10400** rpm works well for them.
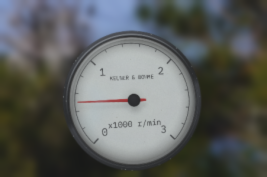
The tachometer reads **500** rpm
